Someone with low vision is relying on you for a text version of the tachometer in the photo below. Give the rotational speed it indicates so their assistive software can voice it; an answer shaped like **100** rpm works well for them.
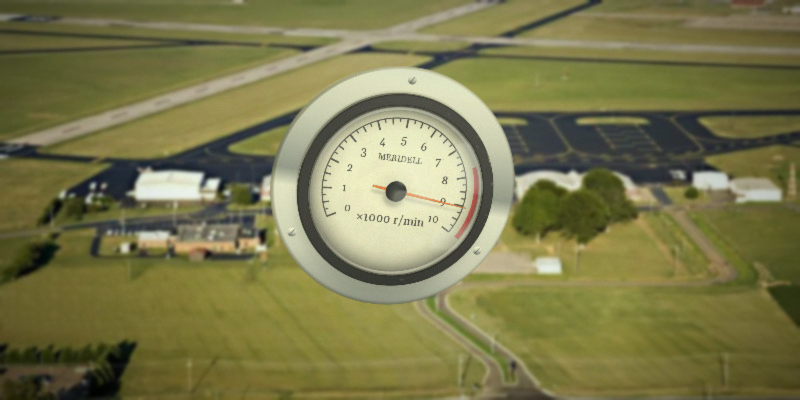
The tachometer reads **9000** rpm
